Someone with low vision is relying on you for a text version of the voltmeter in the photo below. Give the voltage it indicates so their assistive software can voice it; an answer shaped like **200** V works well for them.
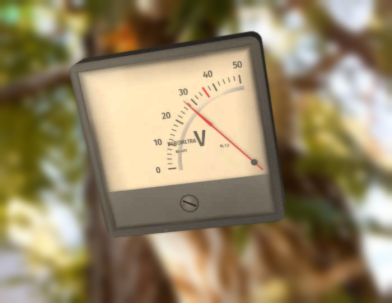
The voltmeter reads **28** V
